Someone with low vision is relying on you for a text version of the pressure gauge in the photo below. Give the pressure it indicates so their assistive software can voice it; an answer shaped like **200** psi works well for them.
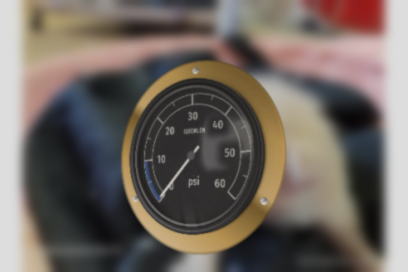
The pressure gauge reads **0** psi
